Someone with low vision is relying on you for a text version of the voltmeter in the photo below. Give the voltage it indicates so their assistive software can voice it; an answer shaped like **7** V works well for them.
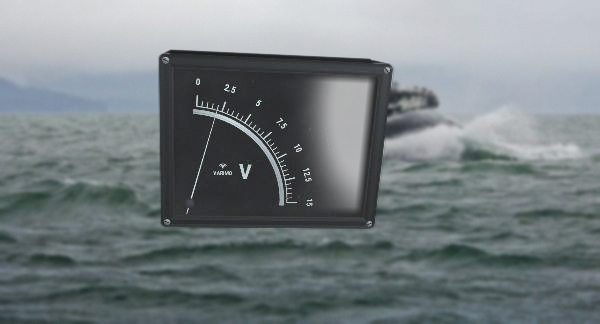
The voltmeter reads **2** V
